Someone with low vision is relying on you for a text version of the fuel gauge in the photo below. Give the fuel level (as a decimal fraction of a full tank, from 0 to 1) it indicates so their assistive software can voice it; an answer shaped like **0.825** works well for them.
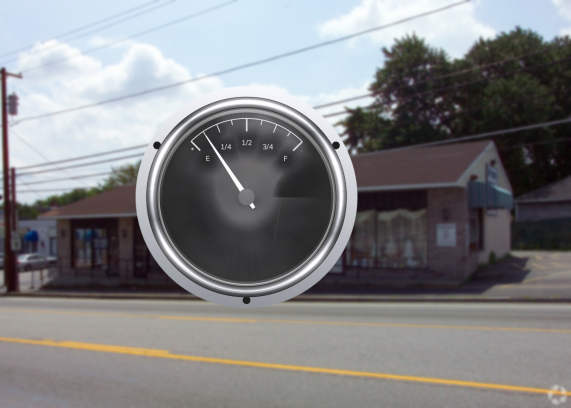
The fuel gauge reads **0.125**
